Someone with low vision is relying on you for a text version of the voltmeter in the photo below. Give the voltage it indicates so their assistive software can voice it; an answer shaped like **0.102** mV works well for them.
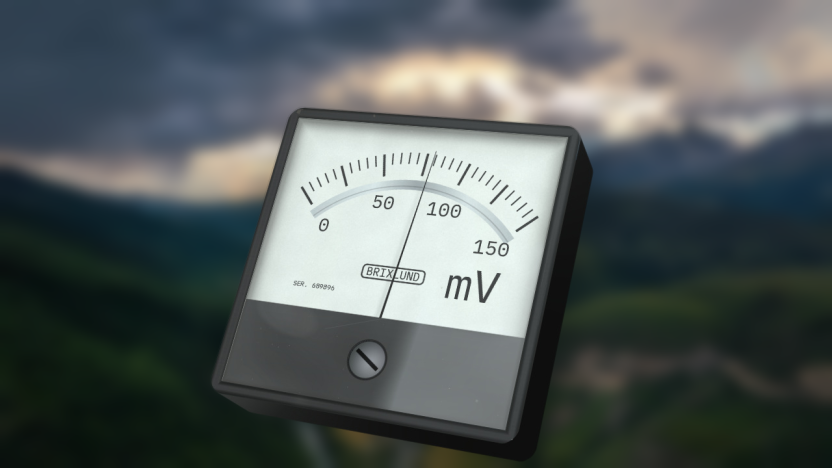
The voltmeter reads **80** mV
